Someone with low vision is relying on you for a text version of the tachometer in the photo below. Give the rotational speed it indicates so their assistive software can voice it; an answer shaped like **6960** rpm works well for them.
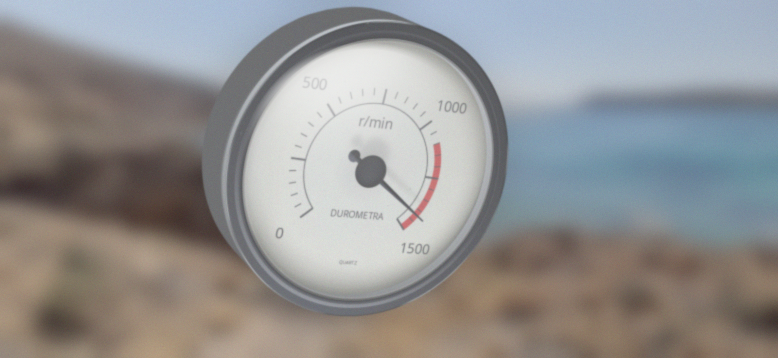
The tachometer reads **1425** rpm
